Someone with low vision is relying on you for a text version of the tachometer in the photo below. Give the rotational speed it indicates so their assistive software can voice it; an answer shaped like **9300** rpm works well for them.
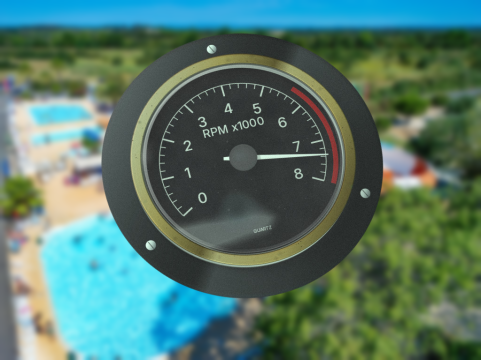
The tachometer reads **7400** rpm
